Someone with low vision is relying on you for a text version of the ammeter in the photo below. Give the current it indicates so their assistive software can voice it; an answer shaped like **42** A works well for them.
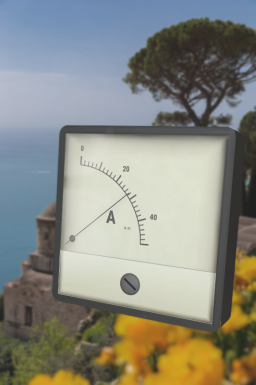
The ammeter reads **28** A
